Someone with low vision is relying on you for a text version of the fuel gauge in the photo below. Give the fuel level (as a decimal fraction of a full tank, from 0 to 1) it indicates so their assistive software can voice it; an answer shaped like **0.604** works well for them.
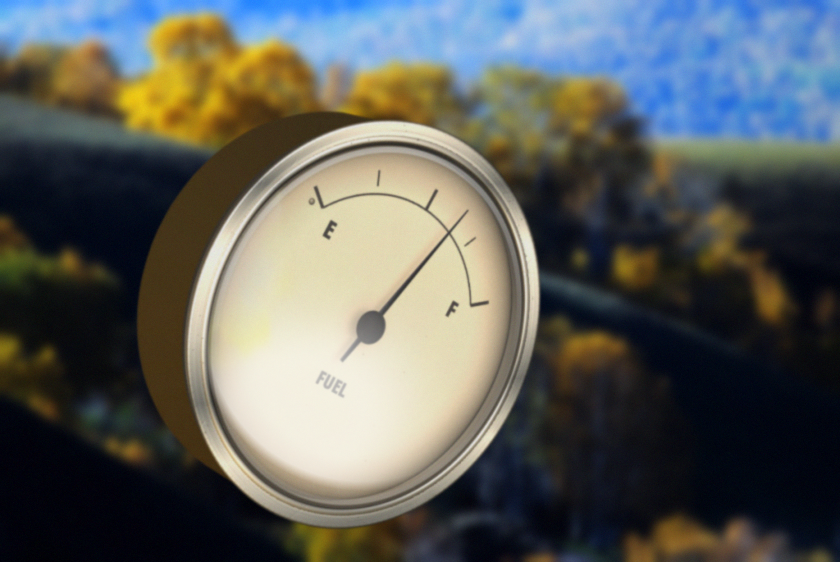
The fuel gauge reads **0.625**
